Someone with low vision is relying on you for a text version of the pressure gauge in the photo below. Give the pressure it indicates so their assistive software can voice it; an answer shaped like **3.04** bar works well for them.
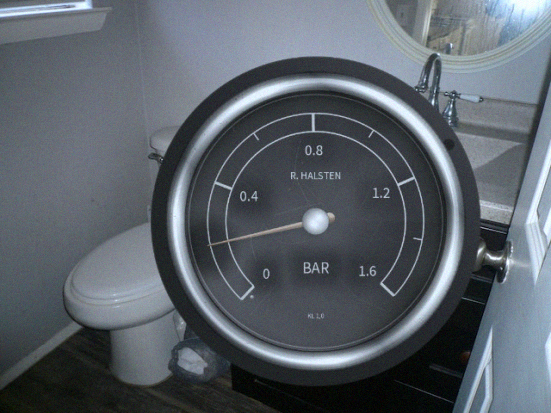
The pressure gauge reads **0.2** bar
